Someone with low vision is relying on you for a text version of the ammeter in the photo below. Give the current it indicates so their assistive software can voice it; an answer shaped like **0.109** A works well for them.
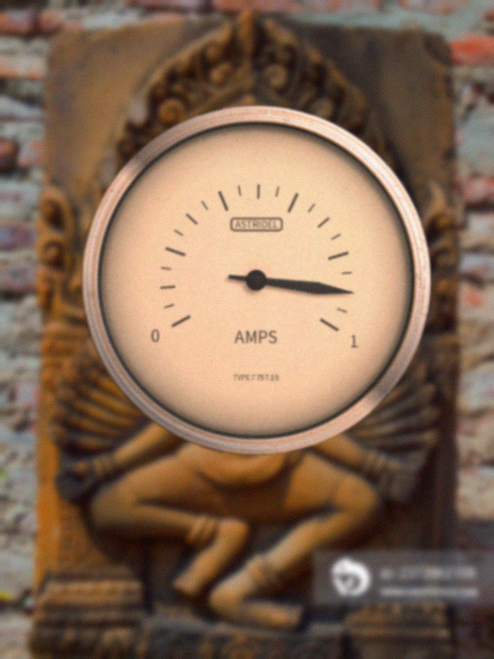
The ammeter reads **0.9** A
